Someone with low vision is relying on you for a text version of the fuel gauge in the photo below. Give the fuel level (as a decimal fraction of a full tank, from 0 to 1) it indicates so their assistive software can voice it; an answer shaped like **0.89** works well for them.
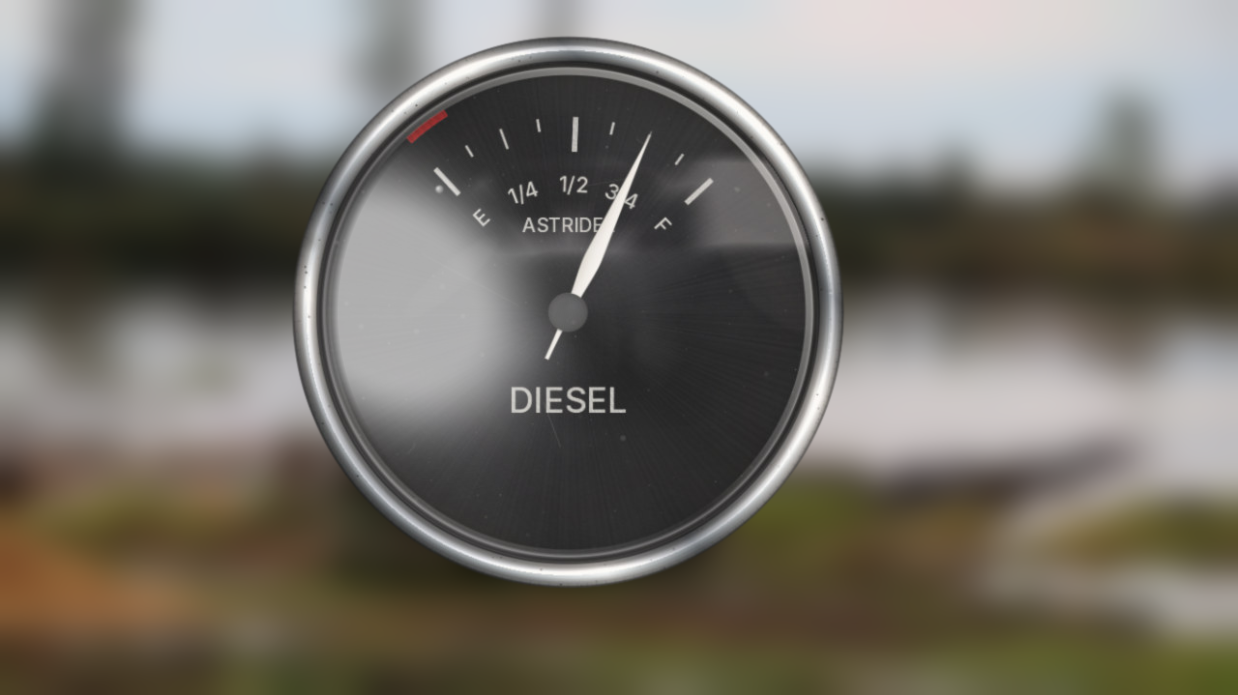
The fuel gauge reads **0.75**
